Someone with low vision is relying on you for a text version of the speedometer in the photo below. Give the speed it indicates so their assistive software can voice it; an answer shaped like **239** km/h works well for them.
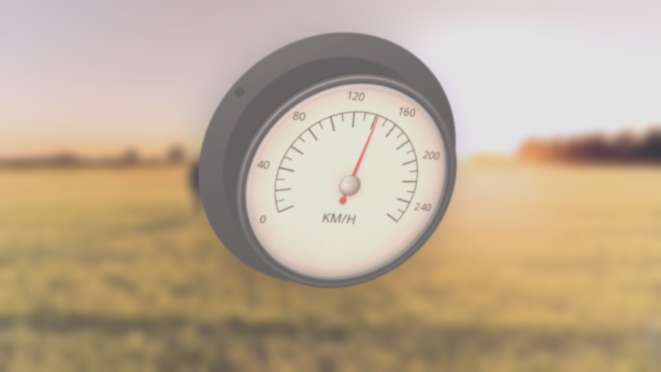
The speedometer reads **140** km/h
